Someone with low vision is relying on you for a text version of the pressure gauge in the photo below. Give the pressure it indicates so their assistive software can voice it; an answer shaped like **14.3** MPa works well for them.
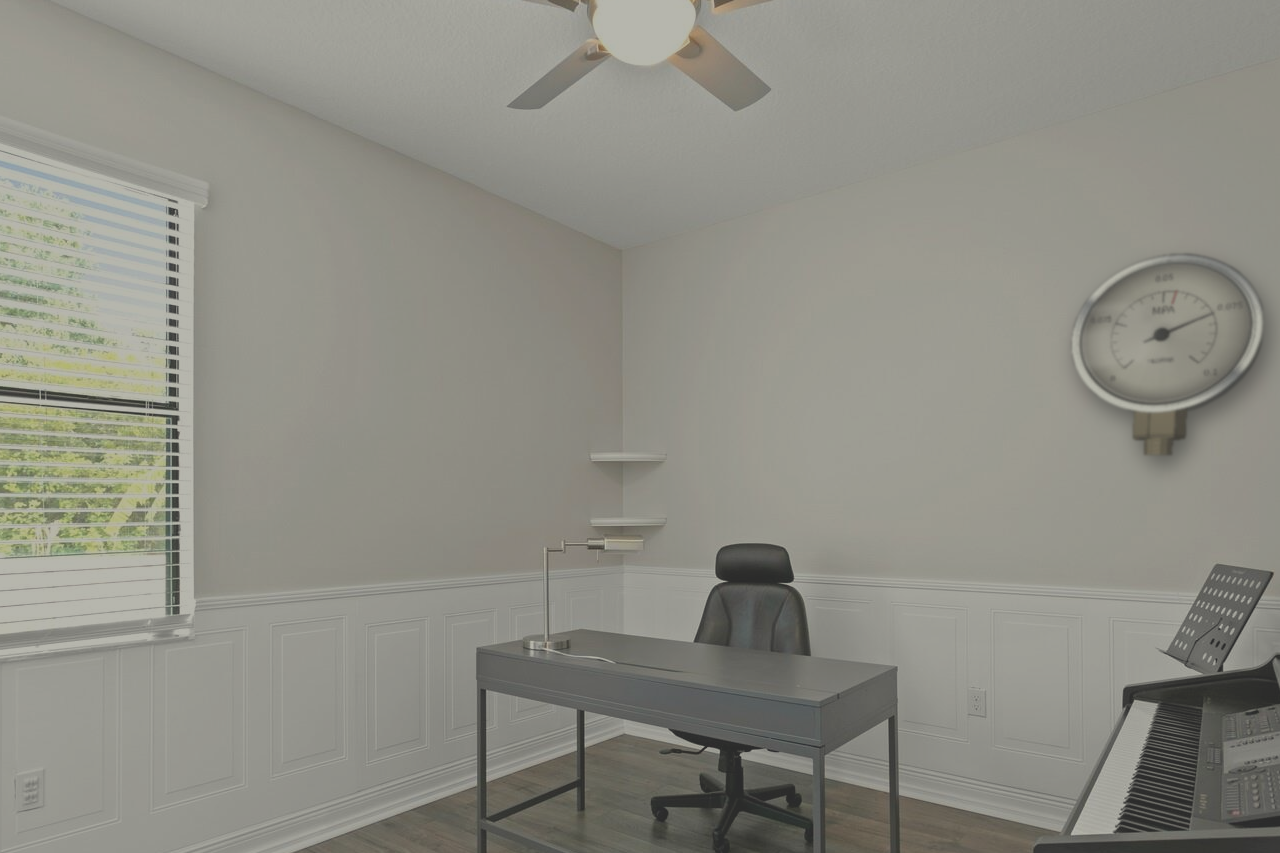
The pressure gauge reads **0.075** MPa
